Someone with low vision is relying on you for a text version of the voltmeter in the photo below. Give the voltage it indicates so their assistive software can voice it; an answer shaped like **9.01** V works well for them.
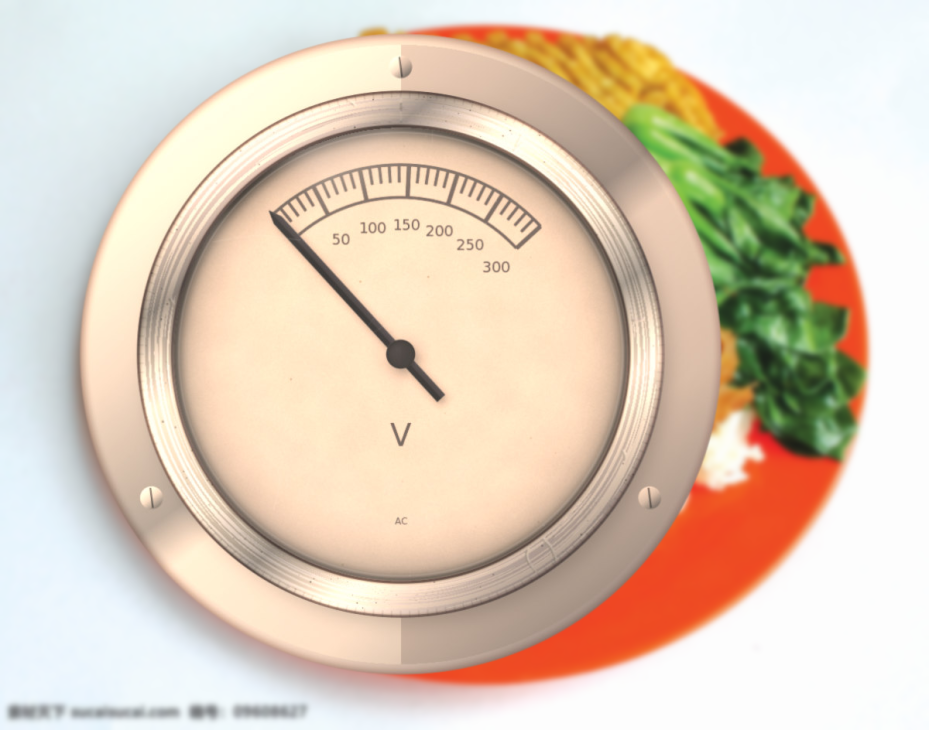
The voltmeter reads **0** V
